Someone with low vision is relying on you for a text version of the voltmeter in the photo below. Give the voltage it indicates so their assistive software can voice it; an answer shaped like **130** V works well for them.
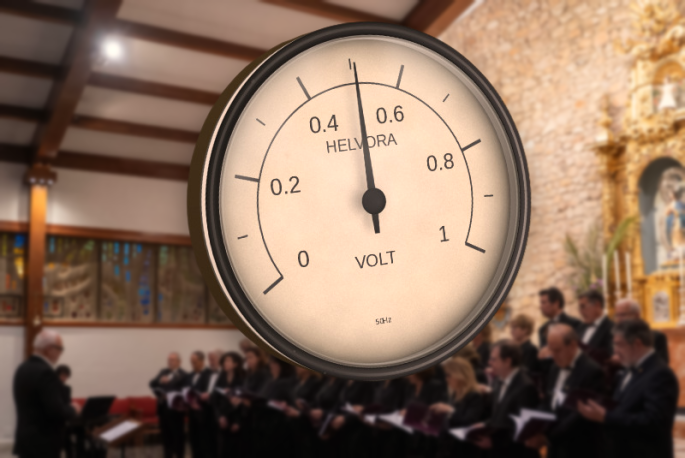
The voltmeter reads **0.5** V
